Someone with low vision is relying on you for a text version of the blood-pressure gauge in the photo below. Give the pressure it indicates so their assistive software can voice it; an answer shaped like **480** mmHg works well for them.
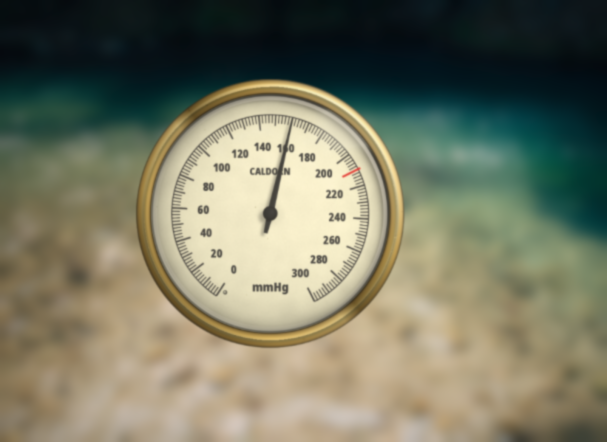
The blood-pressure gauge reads **160** mmHg
